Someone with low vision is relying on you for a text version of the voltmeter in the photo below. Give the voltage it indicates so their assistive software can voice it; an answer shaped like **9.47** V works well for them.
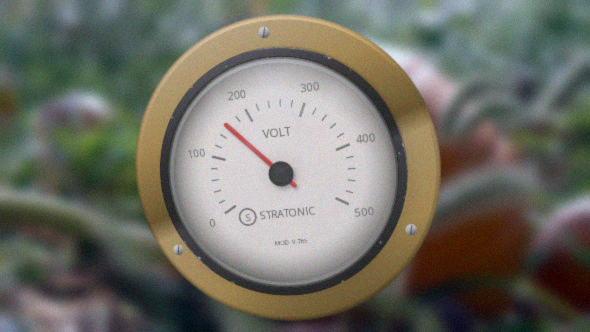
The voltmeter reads **160** V
